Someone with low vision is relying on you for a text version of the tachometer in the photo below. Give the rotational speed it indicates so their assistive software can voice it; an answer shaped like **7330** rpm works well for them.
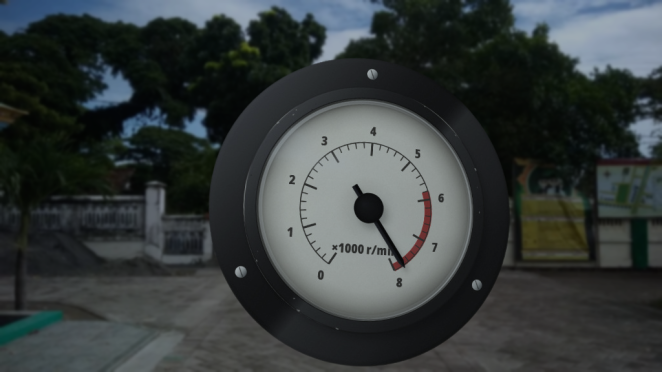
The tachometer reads **7800** rpm
